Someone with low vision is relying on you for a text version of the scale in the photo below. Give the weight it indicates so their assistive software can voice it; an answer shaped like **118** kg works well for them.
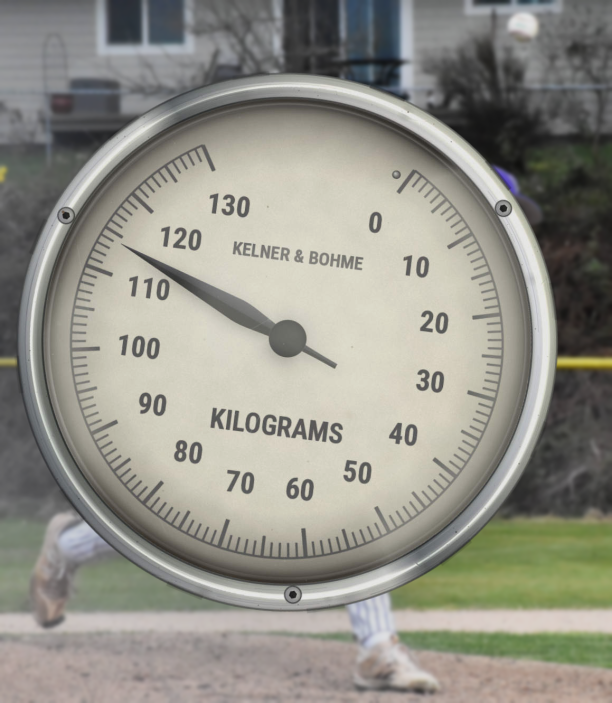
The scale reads **114** kg
